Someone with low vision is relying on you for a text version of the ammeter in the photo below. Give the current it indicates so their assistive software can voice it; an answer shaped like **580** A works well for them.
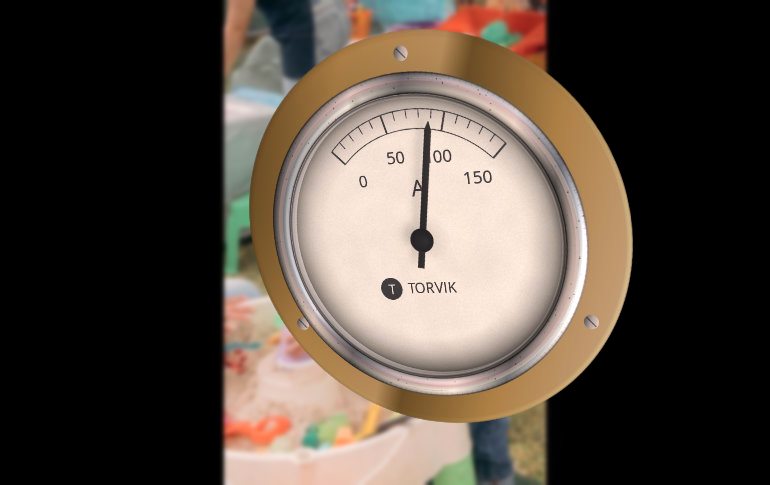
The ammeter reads **90** A
